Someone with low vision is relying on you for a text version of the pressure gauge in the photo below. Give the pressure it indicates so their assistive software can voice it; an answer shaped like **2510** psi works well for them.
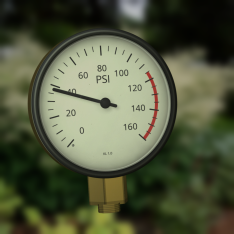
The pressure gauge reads **37.5** psi
